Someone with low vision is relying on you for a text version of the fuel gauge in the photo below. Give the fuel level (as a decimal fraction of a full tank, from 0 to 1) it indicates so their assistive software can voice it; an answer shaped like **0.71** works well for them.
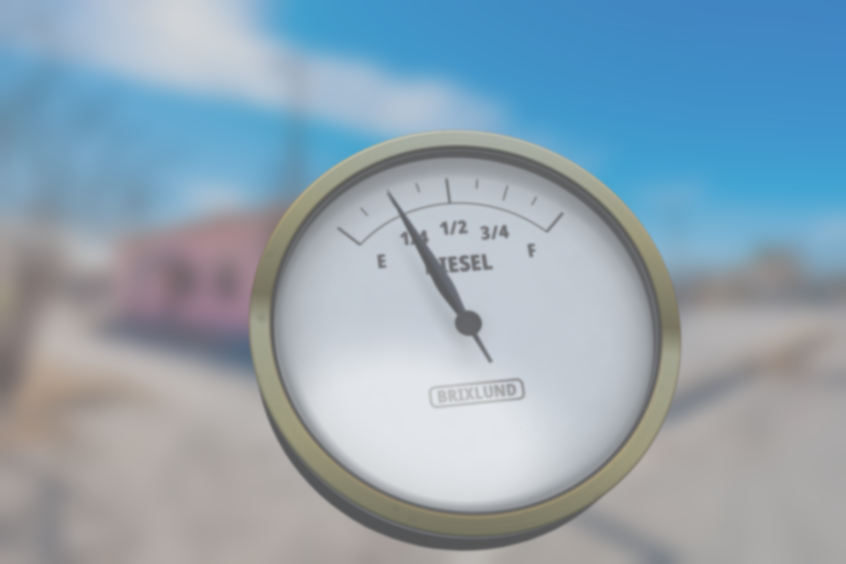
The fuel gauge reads **0.25**
